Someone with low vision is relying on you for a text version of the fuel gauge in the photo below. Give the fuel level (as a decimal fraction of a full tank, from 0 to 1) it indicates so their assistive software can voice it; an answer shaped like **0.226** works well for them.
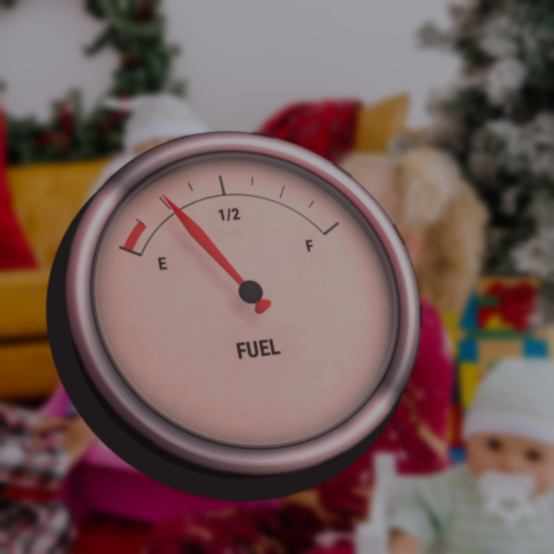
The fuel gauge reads **0.25**
